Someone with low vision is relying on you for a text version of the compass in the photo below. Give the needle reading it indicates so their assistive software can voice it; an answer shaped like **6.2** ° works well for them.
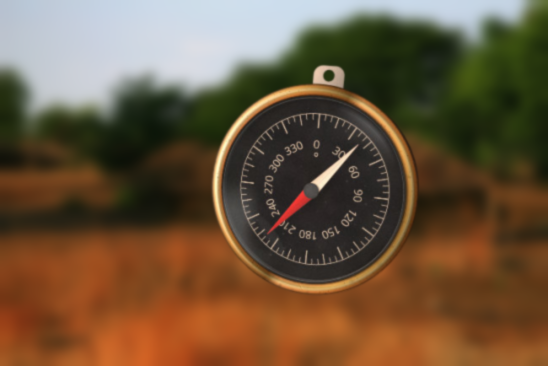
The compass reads **220** °
